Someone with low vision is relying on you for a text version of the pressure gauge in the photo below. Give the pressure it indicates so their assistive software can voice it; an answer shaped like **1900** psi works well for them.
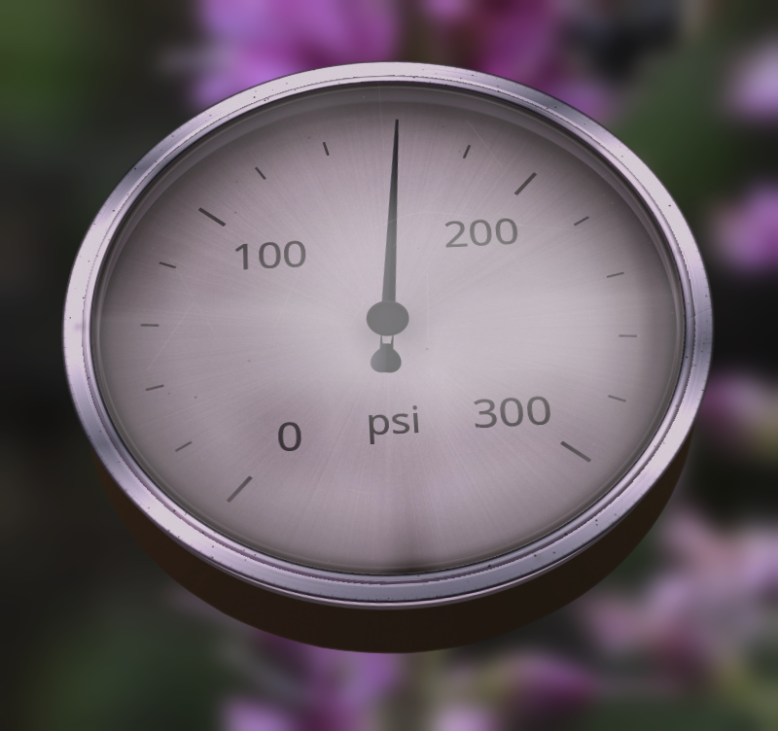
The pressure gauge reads **160** psi
